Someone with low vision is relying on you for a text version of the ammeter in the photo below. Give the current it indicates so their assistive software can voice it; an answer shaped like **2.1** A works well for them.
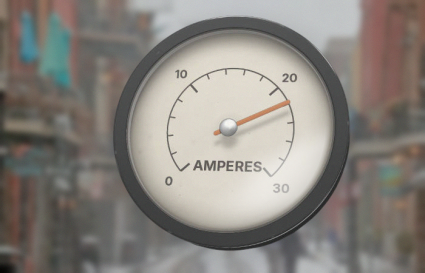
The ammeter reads **22** A
